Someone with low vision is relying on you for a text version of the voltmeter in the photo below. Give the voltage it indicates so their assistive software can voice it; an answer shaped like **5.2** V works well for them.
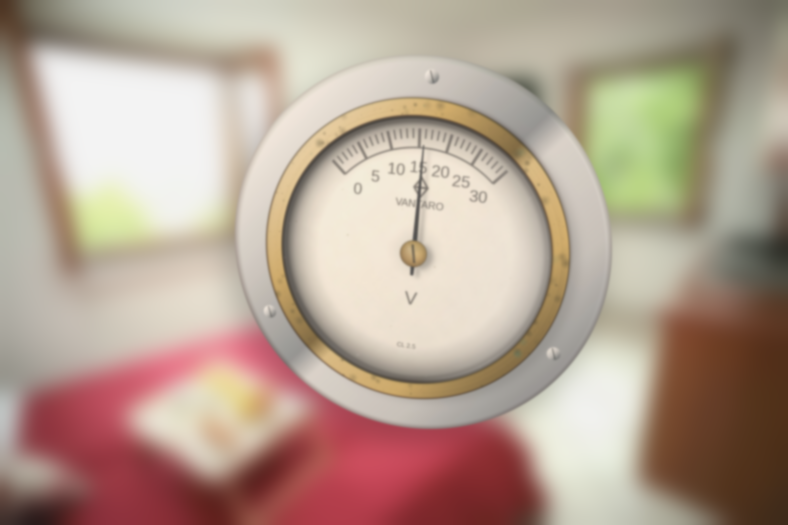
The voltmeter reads **16** V
